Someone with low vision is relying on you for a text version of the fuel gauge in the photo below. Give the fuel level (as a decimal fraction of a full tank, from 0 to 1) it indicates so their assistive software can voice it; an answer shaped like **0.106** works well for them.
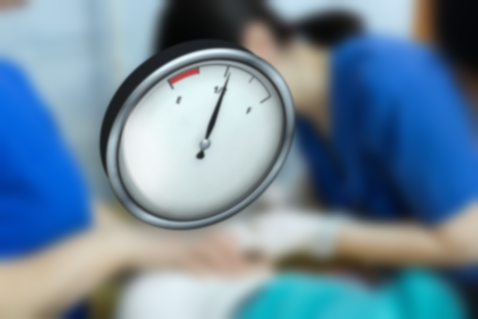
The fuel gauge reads **0.5**
